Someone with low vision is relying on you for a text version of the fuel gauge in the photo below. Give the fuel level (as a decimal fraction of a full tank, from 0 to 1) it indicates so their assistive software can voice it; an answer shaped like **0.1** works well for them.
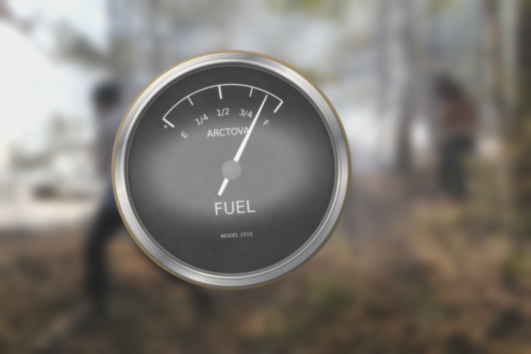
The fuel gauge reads **0.875**
